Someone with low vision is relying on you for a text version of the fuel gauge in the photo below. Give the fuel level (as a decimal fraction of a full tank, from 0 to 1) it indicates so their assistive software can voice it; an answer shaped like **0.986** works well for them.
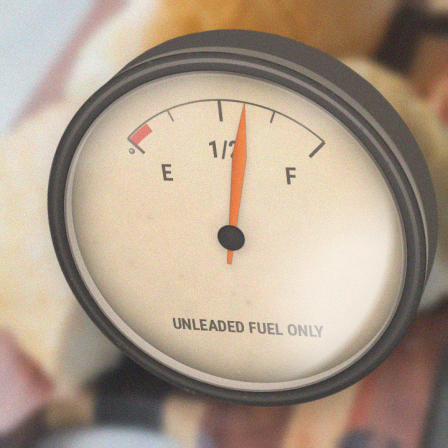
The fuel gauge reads **0.625**
